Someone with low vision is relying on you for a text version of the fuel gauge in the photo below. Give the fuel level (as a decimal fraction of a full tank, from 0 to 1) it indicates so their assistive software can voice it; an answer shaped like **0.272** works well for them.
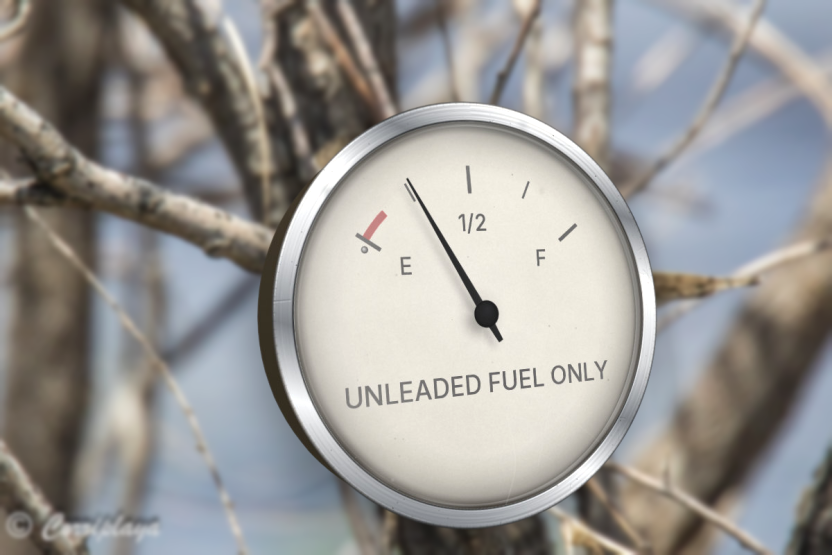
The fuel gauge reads **0.25**
